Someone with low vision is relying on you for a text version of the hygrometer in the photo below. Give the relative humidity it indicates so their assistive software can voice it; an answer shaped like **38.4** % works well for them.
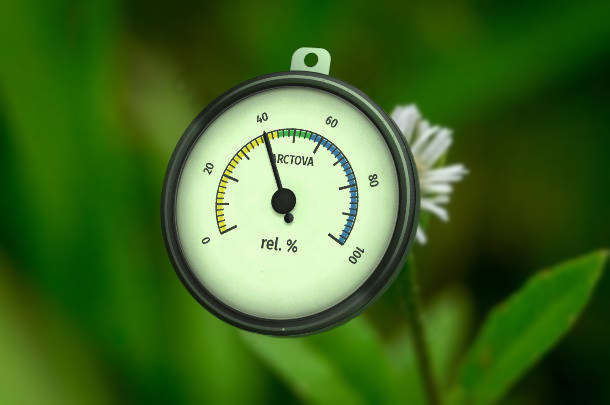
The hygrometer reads **40** %
